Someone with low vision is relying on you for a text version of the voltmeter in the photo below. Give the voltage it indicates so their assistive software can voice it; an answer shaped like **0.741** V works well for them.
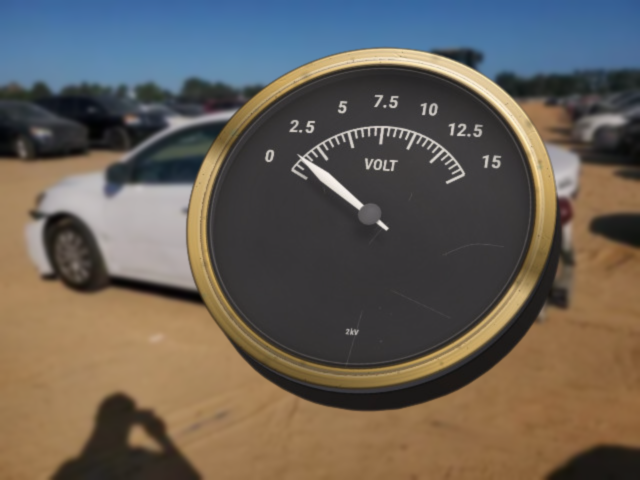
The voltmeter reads **1** V
